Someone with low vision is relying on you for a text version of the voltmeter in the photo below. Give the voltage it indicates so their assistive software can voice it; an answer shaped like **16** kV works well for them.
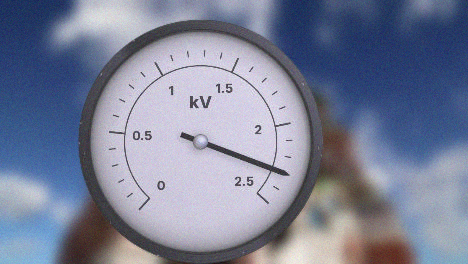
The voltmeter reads **2.3** kV
